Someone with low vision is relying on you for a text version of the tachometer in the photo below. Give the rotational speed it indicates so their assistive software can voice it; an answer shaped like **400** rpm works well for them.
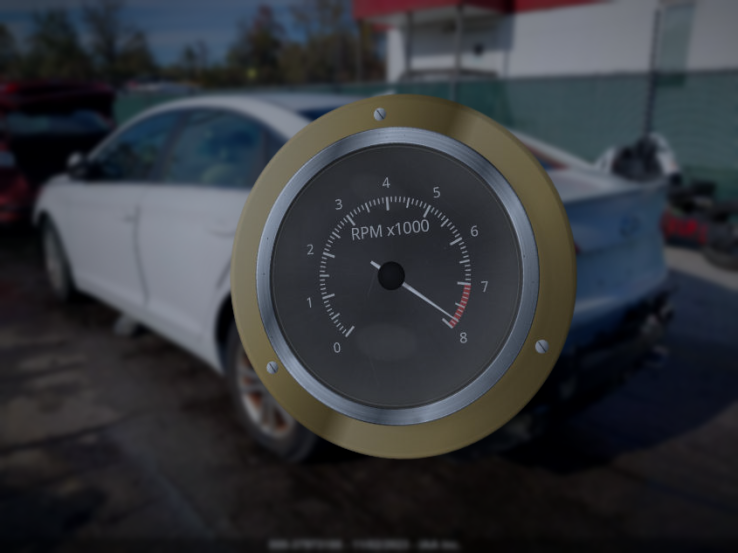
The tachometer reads **7800** rpm
